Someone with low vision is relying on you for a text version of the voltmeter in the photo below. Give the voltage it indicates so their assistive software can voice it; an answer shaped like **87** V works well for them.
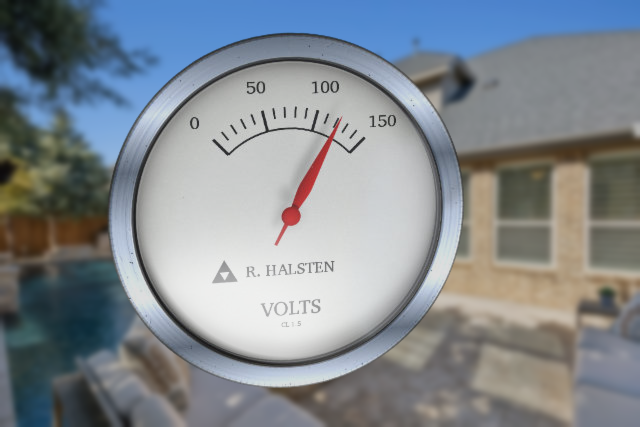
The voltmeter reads **120** V
